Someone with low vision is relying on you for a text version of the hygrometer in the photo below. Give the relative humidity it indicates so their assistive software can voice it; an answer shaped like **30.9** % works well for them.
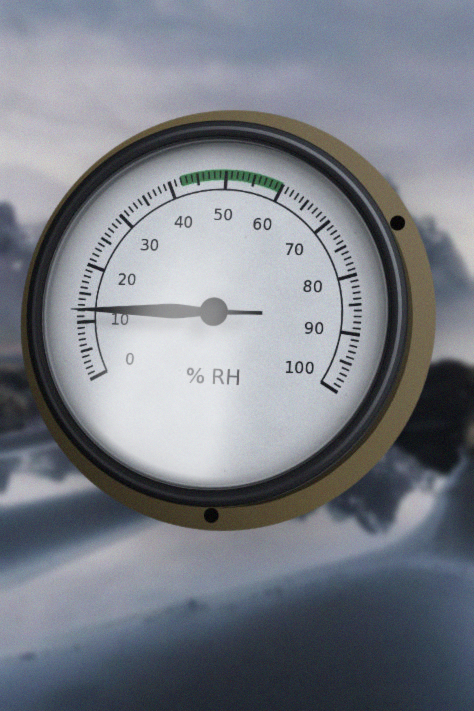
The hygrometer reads **12** %
